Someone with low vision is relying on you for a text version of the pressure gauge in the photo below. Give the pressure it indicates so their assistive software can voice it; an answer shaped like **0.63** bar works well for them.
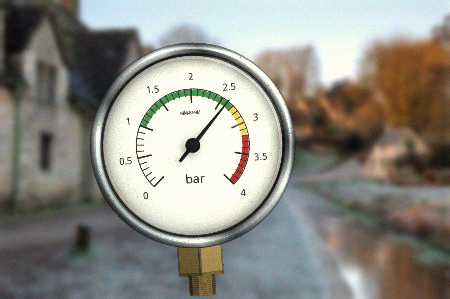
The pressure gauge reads **2.6** bar
